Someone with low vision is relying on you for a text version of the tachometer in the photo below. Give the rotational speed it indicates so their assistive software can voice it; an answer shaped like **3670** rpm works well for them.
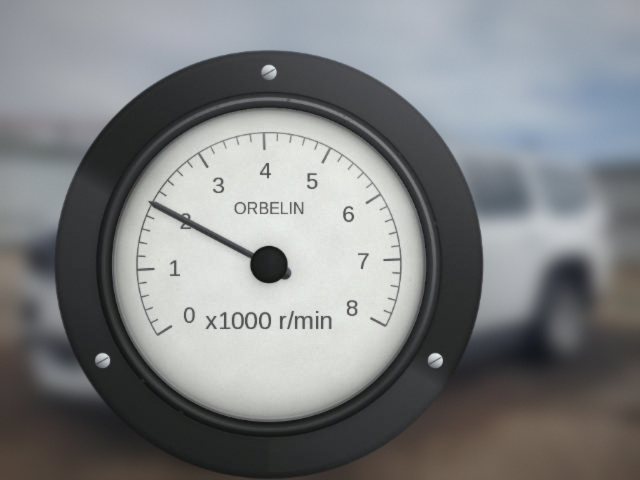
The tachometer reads **2000** rpm
